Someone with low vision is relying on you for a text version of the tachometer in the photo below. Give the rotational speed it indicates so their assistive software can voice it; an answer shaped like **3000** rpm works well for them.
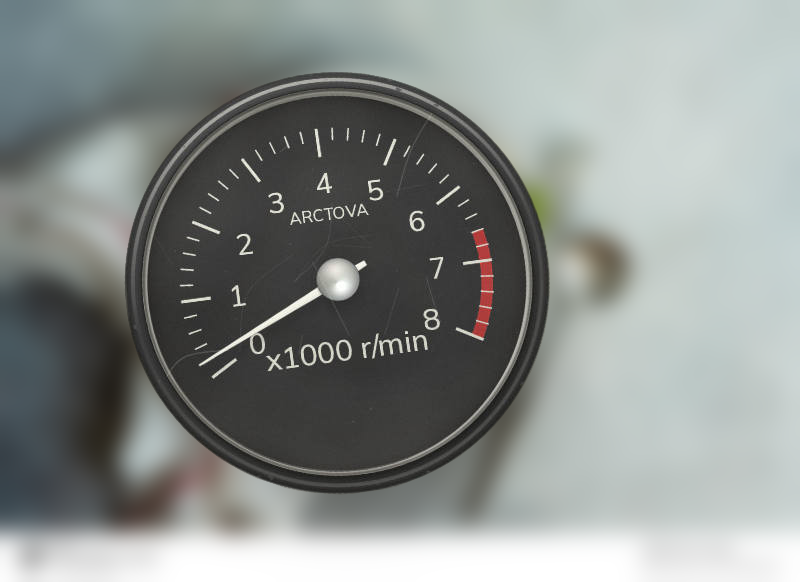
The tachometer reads **200** rpm
